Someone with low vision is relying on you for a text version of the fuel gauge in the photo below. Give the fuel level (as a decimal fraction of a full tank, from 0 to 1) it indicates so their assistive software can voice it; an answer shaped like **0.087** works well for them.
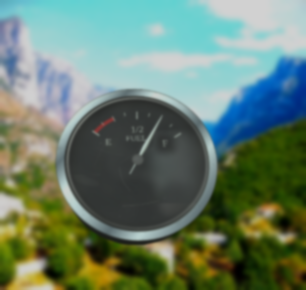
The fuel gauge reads **0.75**
